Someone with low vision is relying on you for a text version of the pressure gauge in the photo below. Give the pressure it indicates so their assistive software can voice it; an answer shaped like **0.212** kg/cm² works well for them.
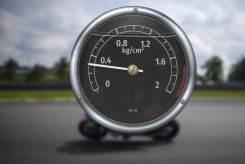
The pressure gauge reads **0.3** kg/cm²
